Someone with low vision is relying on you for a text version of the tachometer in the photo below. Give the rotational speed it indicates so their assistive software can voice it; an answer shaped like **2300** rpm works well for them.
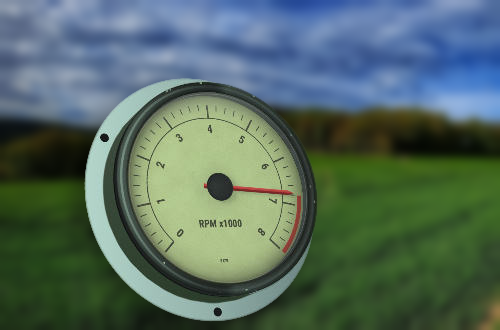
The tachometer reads **6800** rpm
